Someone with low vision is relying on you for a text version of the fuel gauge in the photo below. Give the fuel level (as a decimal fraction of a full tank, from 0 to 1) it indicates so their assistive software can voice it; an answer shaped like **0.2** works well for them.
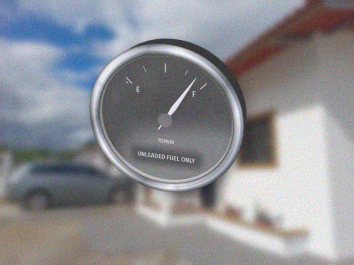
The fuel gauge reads **0.875**
